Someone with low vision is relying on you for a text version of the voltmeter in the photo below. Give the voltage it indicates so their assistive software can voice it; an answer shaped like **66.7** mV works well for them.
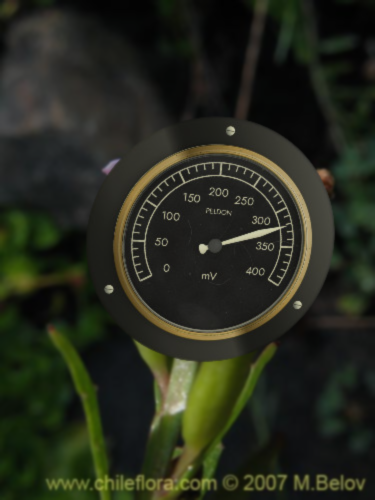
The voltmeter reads **320** mV
